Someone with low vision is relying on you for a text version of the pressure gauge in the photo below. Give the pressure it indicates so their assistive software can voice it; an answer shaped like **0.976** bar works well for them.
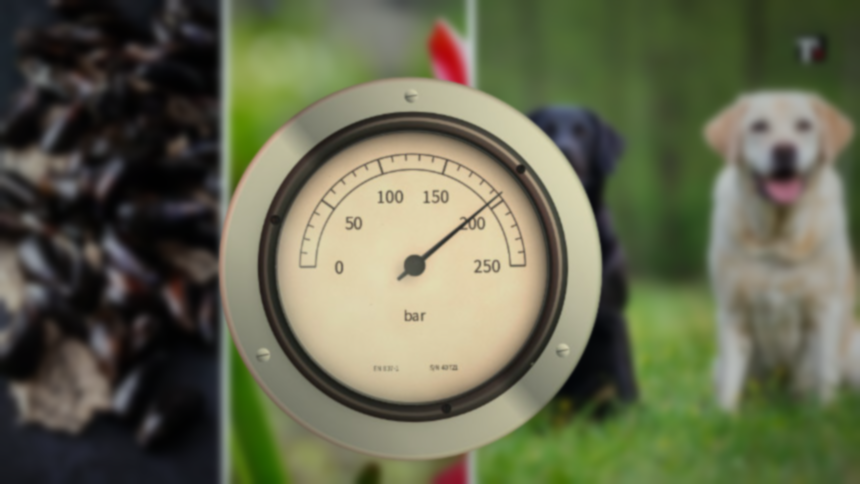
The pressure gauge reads **195** bar
